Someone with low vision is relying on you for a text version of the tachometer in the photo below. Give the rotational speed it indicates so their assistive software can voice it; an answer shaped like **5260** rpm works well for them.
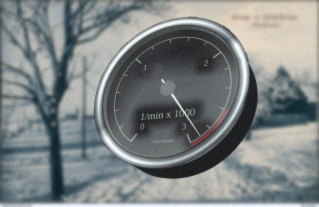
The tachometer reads **2900** rpm
